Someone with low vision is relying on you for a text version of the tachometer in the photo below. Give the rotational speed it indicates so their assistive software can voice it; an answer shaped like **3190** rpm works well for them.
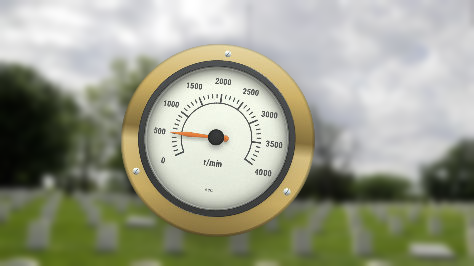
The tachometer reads **500** rpm
